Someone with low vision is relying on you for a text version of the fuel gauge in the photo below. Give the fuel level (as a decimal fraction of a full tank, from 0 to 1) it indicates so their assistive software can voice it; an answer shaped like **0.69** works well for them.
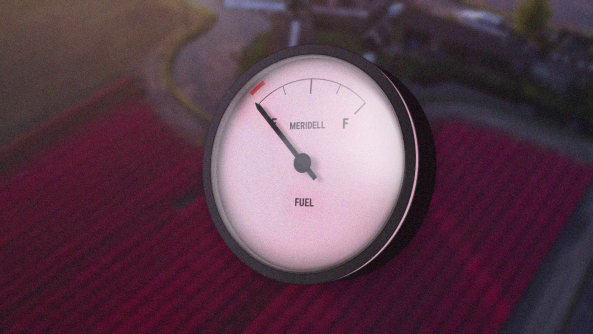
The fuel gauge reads **0**
